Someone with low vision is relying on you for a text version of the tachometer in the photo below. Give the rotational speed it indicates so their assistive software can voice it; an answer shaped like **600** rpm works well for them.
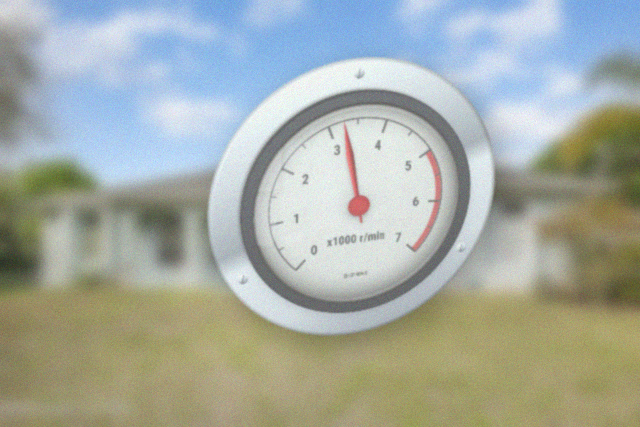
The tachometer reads **3250** rpm
